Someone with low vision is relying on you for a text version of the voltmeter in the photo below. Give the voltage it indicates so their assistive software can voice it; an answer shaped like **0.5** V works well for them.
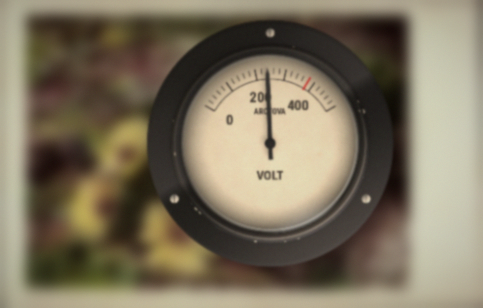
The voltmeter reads **240** V
